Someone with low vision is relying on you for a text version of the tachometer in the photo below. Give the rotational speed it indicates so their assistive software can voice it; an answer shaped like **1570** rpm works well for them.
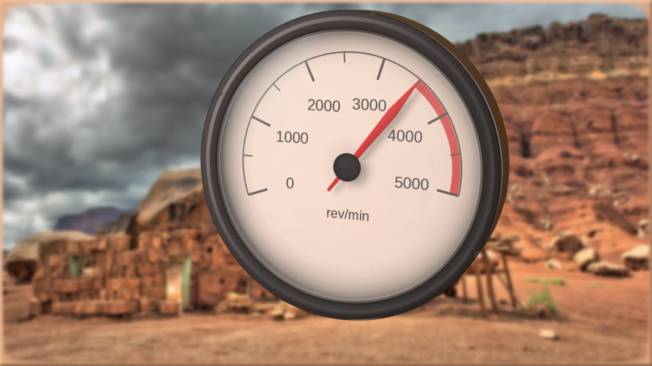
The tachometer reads **3500** rpm
